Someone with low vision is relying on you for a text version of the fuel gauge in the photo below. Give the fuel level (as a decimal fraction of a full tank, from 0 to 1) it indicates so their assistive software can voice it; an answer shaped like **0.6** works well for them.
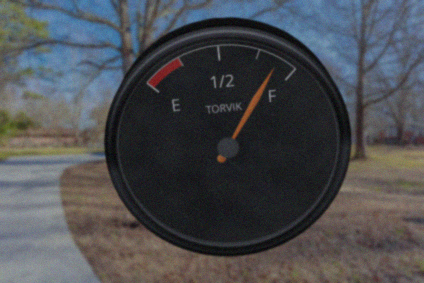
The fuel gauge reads **0.875**
